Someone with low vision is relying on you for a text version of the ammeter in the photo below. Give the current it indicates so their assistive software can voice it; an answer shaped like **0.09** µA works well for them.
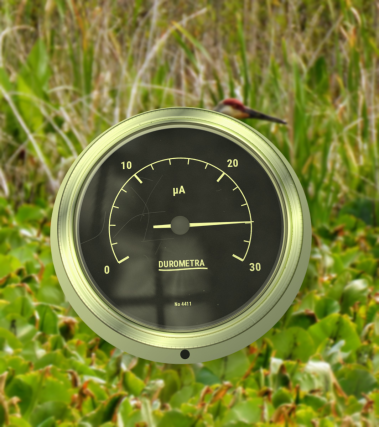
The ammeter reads **26** µA
